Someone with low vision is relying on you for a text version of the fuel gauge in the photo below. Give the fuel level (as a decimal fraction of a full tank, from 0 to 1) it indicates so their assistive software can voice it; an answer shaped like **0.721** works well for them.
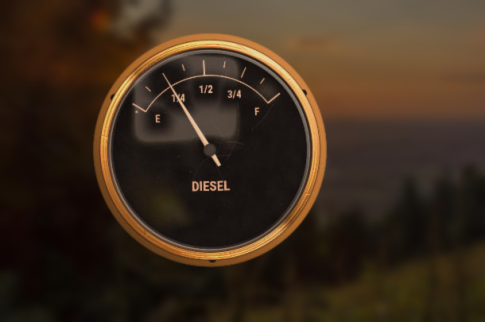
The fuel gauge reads **0.25**
